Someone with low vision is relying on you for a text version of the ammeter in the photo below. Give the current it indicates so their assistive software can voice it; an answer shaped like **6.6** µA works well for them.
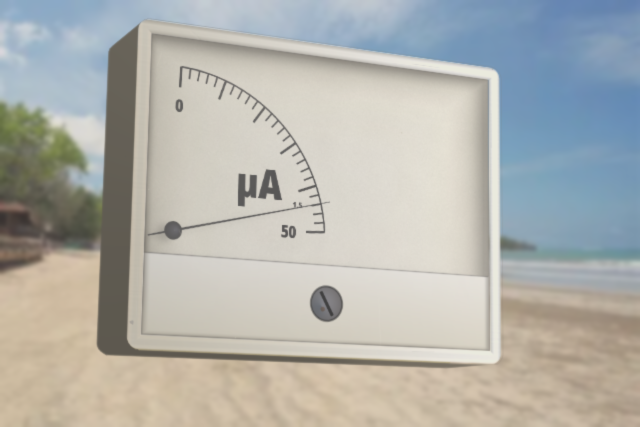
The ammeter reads **44** µA
